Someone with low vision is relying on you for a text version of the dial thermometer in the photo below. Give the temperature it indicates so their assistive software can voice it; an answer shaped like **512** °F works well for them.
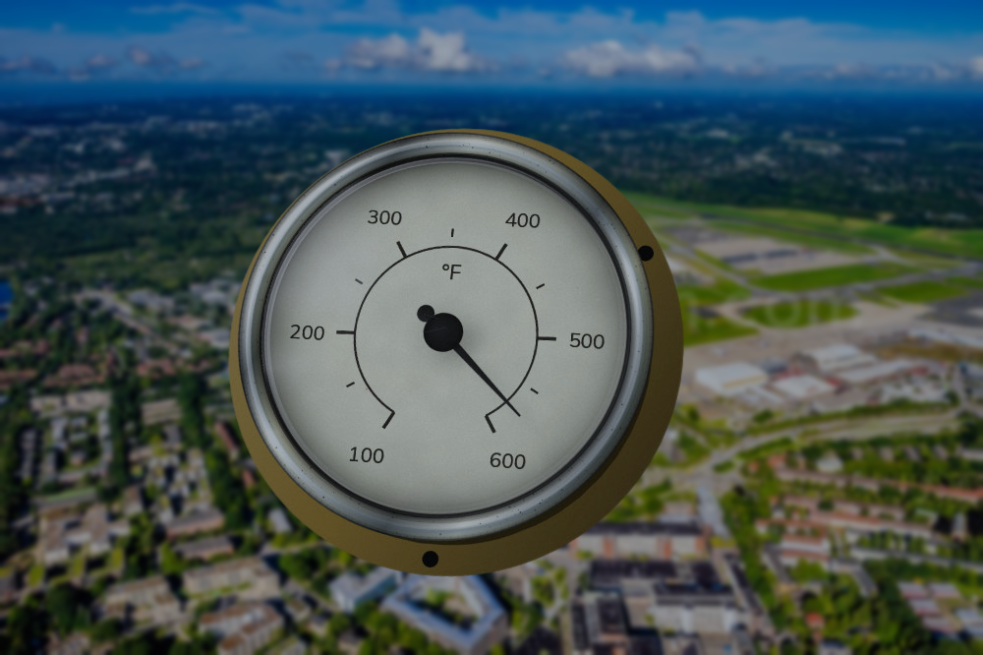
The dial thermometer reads **575** °F
